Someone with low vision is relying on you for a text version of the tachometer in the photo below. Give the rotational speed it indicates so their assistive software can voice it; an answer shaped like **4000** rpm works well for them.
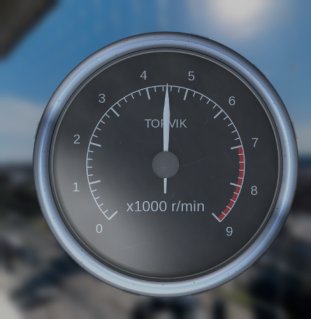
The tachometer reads **4500** rpm
